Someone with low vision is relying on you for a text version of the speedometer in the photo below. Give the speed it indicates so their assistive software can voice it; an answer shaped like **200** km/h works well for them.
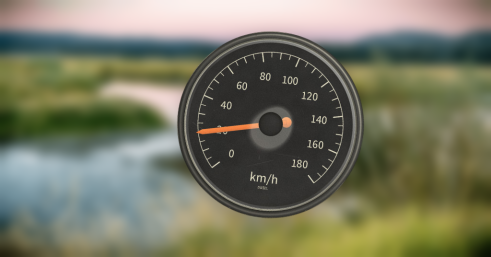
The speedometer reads **20** km/h
